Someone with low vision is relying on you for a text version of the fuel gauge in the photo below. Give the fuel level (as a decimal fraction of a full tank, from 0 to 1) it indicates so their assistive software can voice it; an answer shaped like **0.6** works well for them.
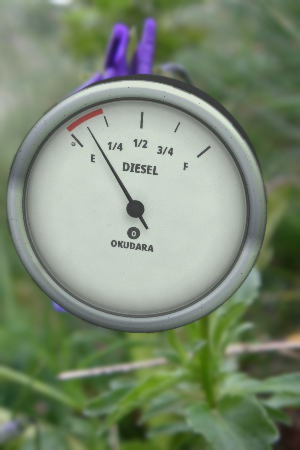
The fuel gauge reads **0.125**
